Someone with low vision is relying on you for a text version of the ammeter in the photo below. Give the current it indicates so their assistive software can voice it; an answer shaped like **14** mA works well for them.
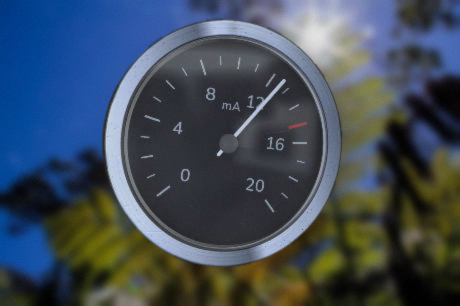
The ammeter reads **12.5** mA
